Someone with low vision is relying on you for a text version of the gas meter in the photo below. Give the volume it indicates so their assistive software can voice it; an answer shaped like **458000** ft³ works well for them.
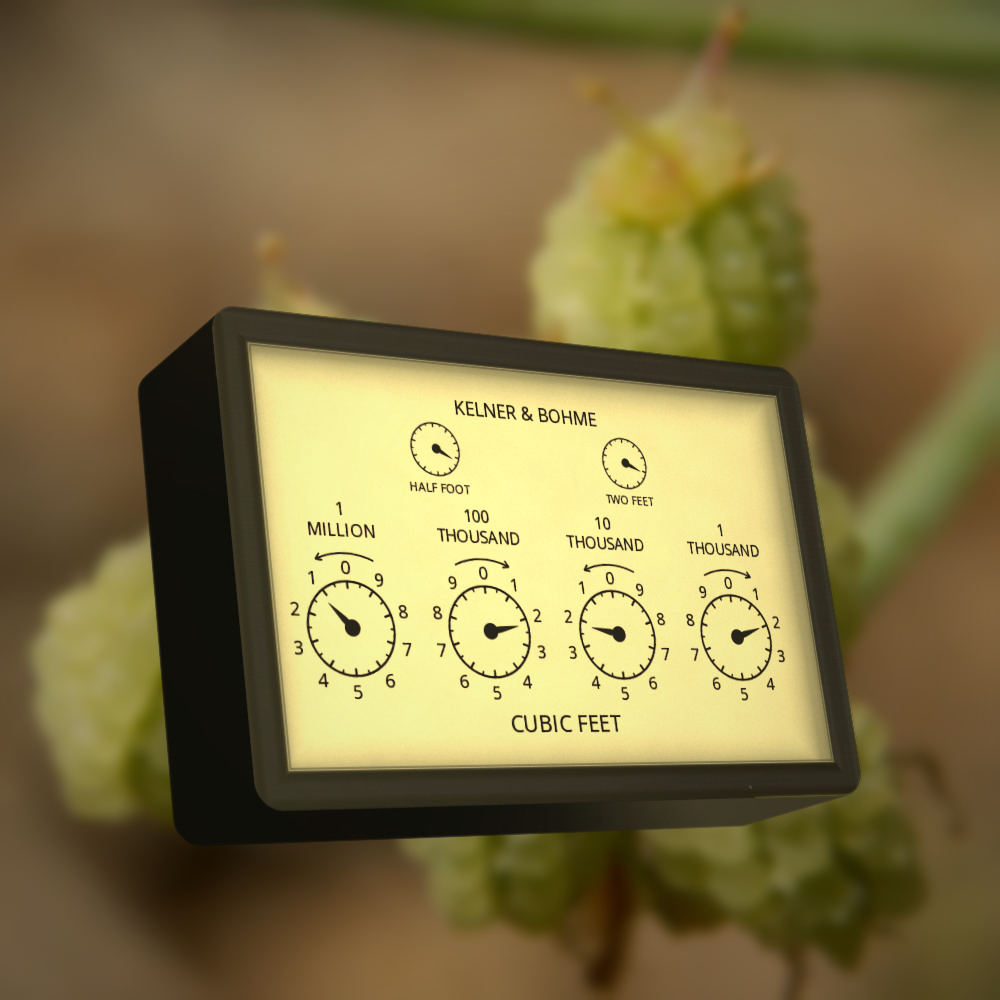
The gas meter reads **122200** ft³
